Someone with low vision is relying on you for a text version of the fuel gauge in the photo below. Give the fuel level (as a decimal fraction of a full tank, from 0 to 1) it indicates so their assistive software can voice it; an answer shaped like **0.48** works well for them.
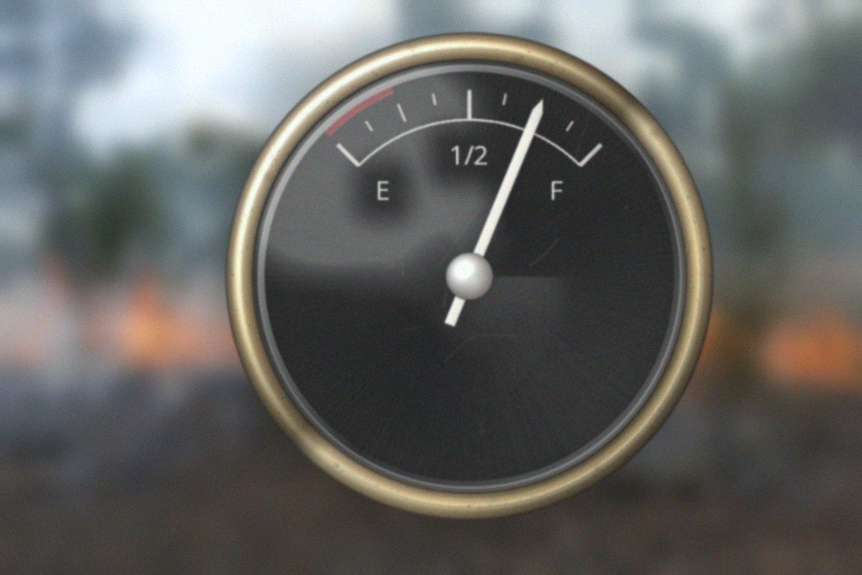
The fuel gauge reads **0.75**
